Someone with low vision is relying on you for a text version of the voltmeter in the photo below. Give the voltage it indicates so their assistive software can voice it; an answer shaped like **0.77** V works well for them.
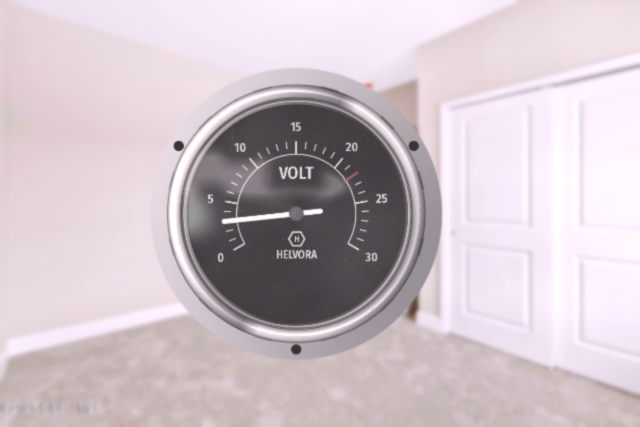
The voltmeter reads **3** V
